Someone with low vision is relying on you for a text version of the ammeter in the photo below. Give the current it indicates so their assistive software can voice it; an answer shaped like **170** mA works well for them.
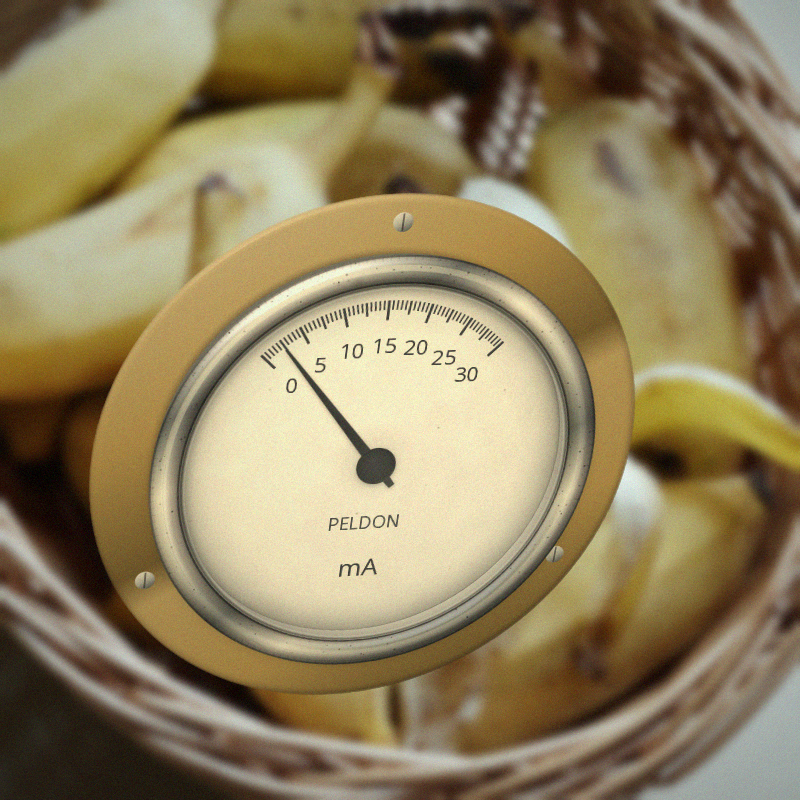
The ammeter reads **2.5** mA
